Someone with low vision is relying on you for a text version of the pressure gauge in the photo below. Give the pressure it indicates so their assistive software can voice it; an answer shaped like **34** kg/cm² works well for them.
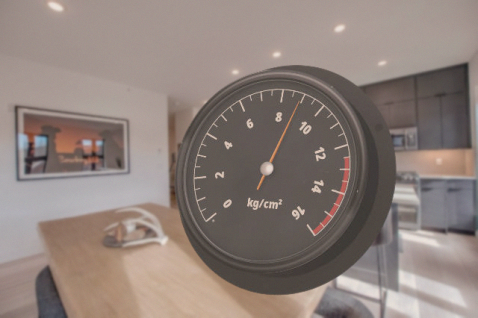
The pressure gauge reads **9** kg/cm²
